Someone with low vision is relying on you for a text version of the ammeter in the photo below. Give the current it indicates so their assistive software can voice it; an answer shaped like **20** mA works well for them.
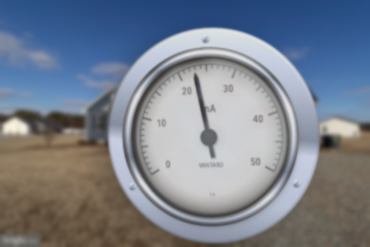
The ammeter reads **23** mA
